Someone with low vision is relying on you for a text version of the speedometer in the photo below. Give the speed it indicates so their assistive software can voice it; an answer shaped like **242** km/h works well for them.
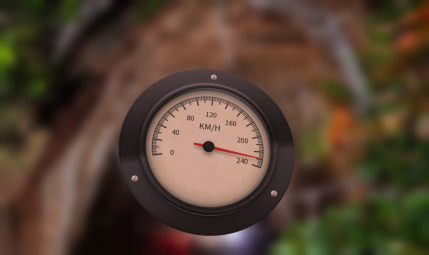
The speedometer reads **230** km/h
